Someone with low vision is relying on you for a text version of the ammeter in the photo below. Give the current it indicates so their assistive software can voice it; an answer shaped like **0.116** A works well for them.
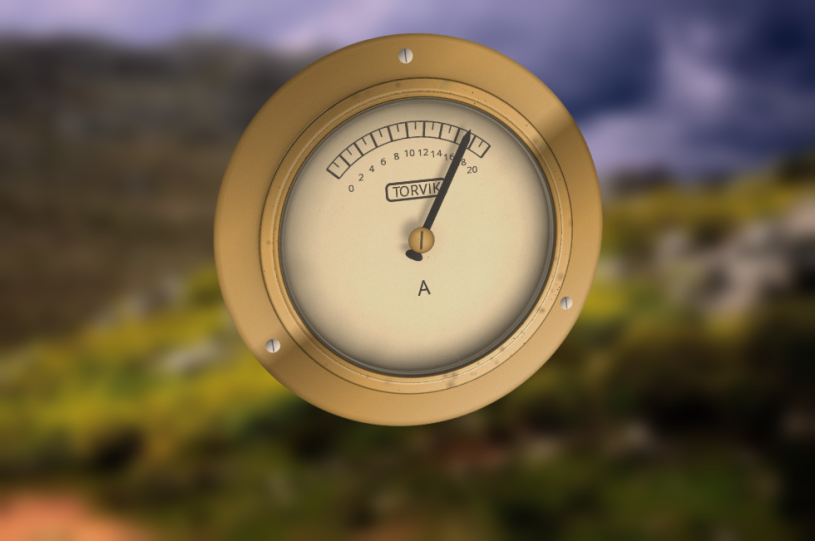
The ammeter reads **17** A
